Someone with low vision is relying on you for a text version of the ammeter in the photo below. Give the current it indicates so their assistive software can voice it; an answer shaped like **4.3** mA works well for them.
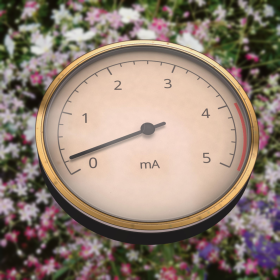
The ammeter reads **0.2** mA
